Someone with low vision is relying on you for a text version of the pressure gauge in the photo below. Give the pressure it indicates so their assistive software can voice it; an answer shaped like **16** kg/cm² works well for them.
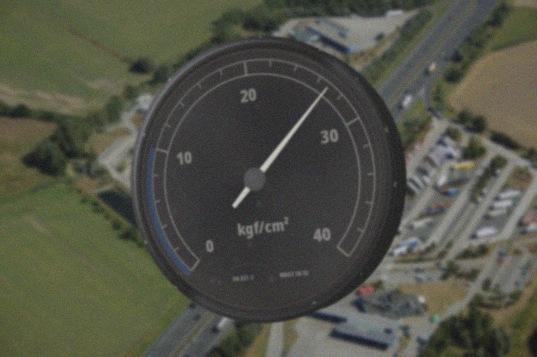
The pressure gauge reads **27** kg/cm²
